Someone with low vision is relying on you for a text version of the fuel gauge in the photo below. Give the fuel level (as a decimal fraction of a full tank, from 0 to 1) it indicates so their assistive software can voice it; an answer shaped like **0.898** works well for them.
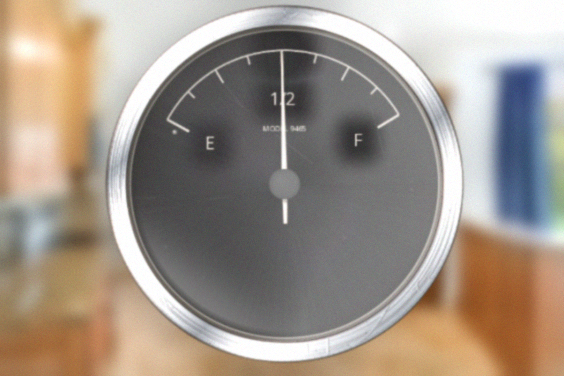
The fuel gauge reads **0.5**
